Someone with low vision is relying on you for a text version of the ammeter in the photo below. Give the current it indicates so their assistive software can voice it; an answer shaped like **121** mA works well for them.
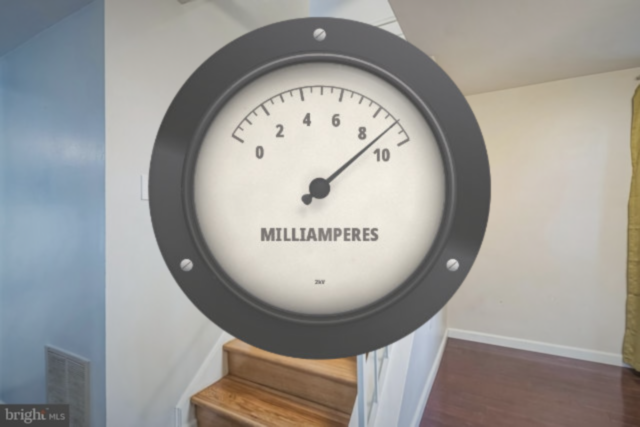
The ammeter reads **9** mA
